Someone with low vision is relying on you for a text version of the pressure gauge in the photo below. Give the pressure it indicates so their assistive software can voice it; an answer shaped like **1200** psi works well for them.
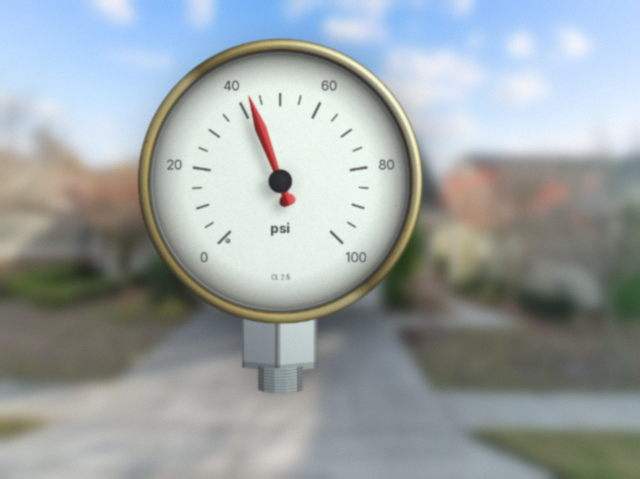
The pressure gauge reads **42.5** psi
